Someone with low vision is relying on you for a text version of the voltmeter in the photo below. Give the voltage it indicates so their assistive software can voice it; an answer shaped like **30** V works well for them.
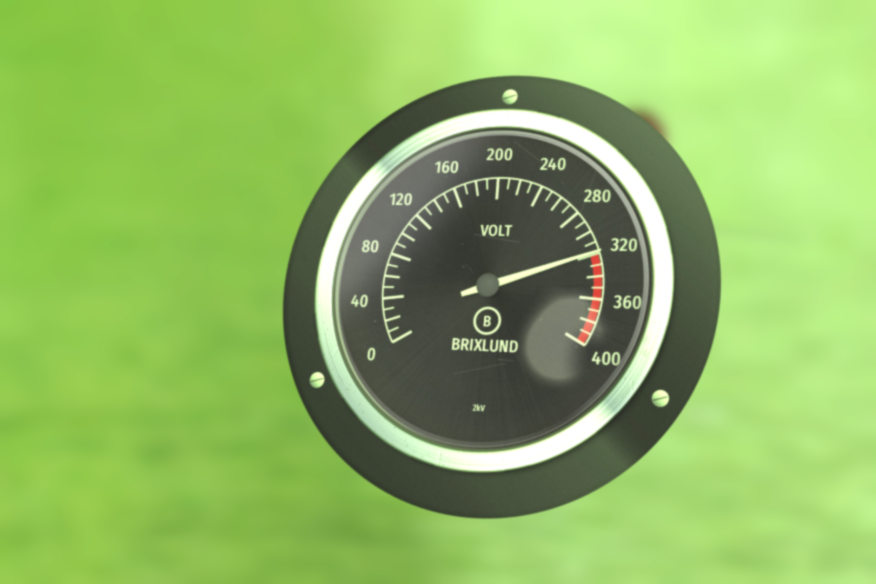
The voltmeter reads **320** V
